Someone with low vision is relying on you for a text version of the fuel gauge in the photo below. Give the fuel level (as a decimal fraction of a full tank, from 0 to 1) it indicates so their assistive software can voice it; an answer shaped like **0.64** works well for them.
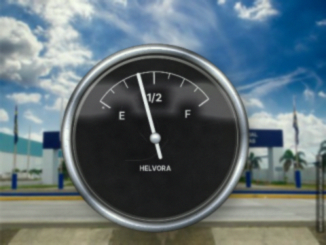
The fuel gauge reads **0.375**
